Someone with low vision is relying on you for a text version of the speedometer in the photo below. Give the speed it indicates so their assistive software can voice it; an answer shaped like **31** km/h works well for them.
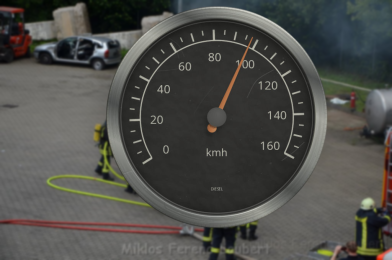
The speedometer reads **97.5** km/h
